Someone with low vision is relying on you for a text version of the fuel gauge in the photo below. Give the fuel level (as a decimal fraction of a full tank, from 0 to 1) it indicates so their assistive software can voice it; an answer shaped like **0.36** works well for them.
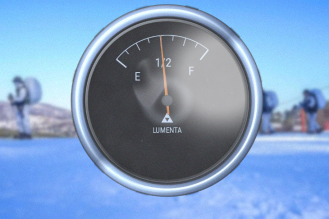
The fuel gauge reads **0.5**
